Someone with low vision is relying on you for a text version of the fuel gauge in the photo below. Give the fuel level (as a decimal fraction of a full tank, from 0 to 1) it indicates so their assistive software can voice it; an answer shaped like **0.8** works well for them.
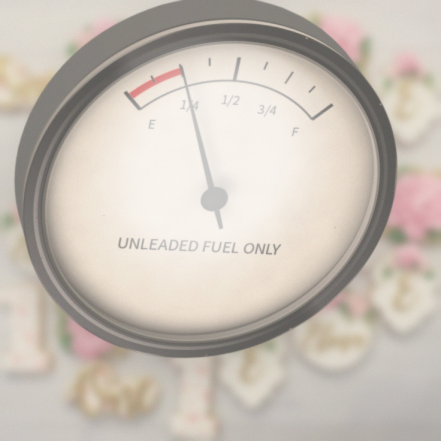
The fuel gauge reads **0.25**
